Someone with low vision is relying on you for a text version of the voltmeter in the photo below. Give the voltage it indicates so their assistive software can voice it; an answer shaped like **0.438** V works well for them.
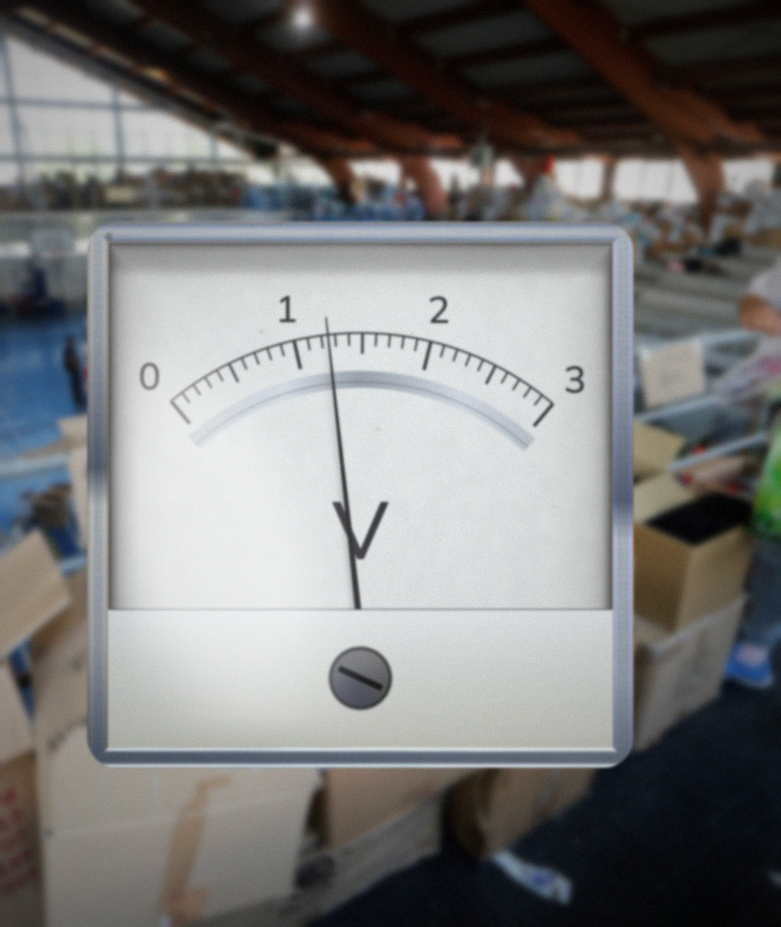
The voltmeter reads **1.25** V
